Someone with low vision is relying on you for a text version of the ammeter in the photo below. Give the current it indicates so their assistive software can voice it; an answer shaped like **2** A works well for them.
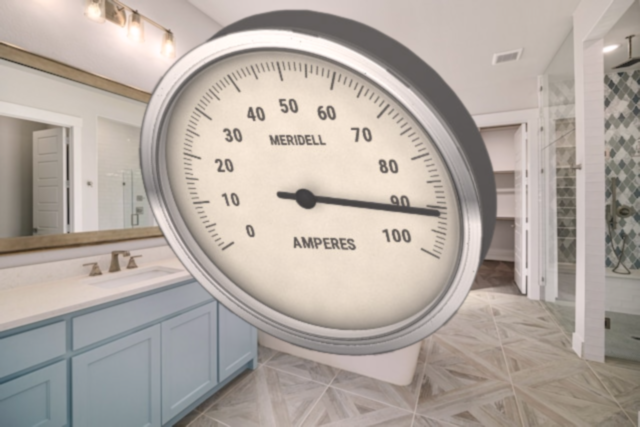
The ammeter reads **90** A
